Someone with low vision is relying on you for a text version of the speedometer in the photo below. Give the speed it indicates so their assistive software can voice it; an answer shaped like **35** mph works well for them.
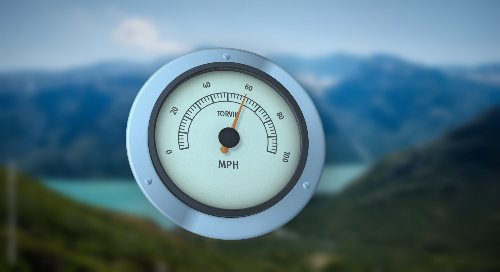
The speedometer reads **60** mph
